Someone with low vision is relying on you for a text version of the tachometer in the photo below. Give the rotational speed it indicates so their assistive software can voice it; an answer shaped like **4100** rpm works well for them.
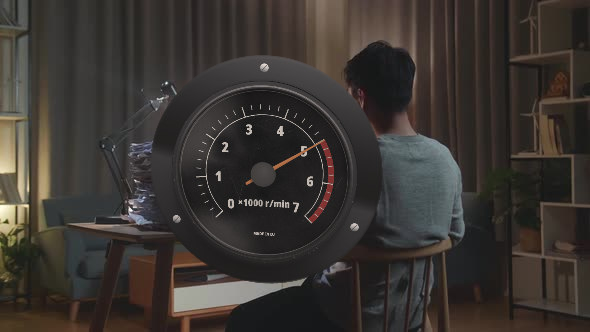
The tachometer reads **5000** rpm
